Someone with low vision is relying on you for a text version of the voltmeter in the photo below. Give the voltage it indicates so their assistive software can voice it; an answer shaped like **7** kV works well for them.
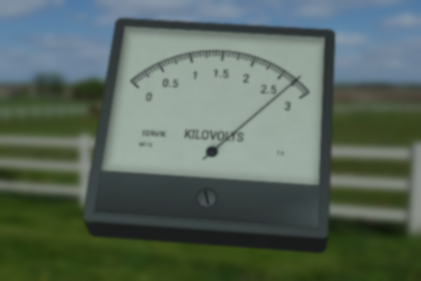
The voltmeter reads **2.75** kV
